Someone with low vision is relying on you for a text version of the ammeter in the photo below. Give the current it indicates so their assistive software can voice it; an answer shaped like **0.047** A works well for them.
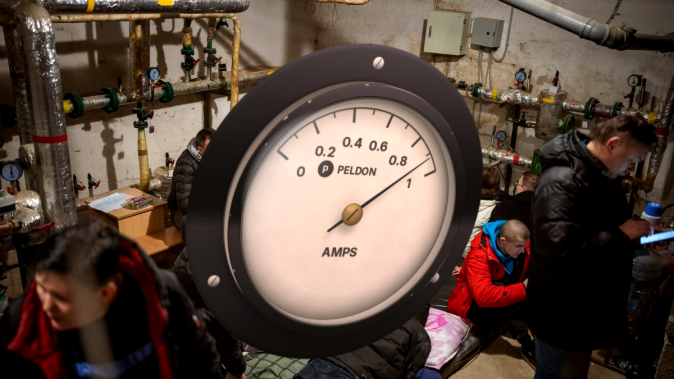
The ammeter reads **0.9** A
